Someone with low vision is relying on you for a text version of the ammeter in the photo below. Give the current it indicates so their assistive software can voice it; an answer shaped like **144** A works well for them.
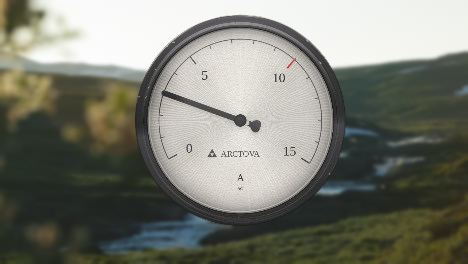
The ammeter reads **3** A
